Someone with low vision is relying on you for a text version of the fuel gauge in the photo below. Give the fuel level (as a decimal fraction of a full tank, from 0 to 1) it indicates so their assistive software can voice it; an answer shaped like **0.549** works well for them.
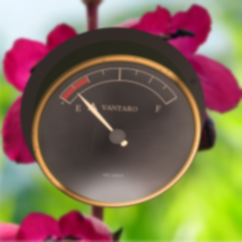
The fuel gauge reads **0.125**
